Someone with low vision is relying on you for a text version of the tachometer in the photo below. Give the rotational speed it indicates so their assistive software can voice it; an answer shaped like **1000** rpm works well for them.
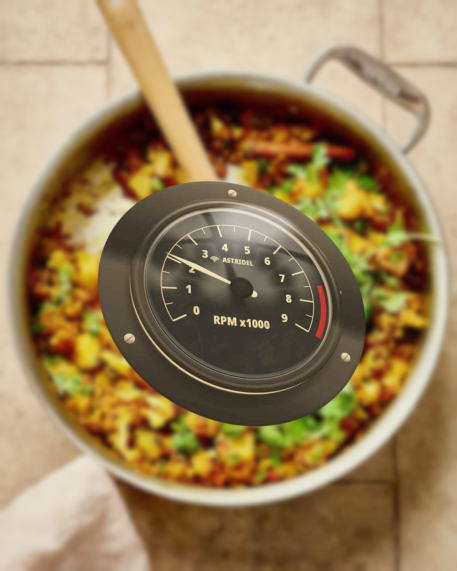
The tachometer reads **2000** rpm
